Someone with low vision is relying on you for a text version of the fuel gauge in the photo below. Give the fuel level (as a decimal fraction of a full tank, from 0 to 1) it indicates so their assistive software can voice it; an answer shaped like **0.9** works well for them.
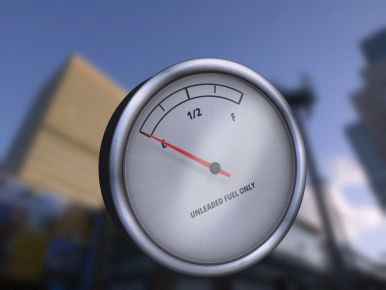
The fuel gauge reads **0**
